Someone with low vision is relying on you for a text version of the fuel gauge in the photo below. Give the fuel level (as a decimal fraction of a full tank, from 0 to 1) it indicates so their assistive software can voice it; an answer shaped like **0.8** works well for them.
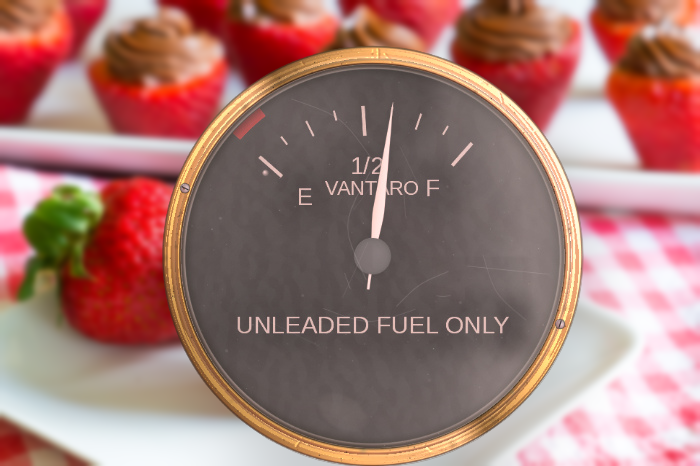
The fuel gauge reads **0.625**
